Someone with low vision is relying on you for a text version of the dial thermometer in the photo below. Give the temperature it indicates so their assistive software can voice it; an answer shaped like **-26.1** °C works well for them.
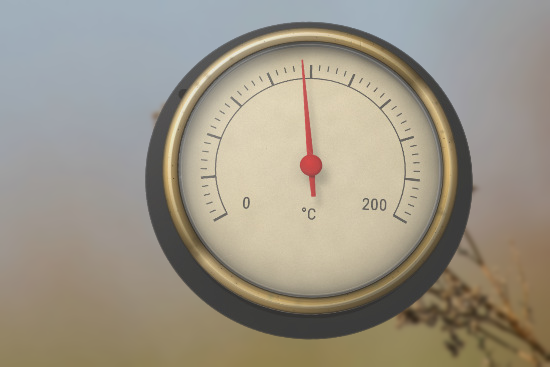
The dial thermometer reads **96** °C
